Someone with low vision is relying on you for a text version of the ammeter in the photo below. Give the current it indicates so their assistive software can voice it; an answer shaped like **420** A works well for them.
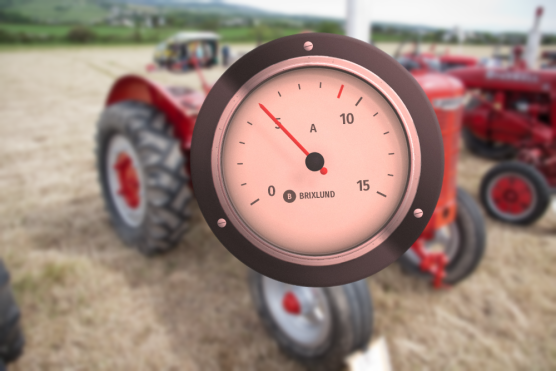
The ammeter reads **5** A
